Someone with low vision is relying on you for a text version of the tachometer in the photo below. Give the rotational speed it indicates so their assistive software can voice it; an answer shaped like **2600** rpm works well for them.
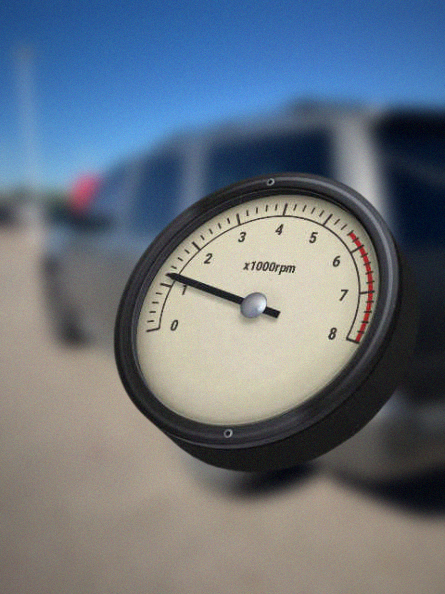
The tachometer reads **1200** rpm
